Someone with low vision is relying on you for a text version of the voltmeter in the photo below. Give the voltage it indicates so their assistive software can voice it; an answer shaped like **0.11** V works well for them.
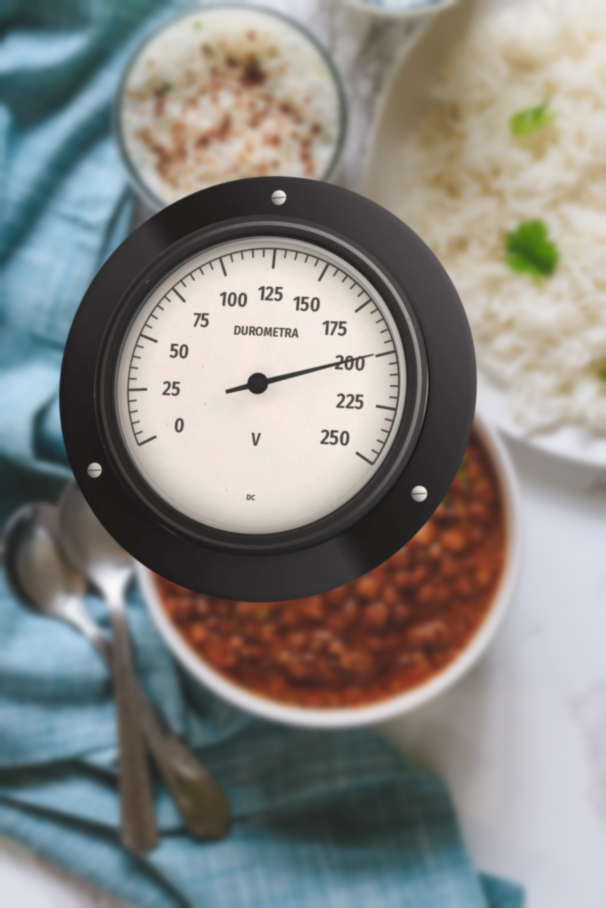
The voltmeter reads **200** V
